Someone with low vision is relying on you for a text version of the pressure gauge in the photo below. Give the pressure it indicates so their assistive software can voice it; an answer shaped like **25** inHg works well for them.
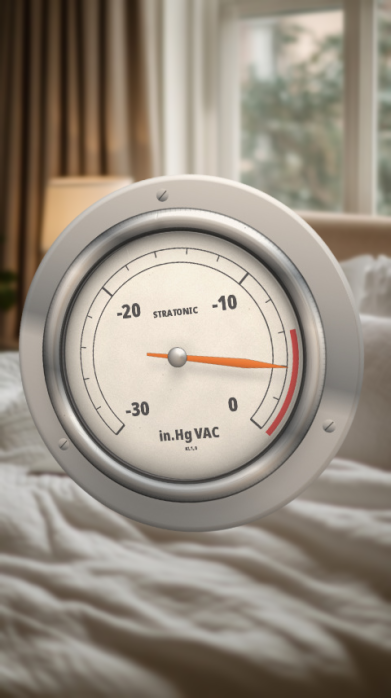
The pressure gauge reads **-4** inHg
